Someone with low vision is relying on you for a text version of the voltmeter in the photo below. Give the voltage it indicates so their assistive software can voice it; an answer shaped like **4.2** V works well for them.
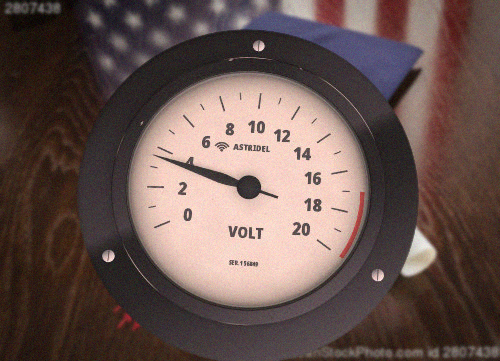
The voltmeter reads **3.5** V
